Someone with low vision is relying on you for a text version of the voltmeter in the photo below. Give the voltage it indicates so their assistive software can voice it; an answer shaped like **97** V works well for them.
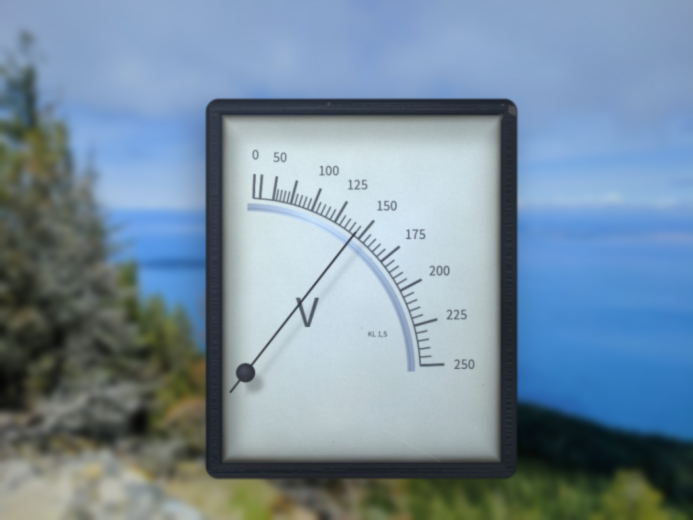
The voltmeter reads **145** V
